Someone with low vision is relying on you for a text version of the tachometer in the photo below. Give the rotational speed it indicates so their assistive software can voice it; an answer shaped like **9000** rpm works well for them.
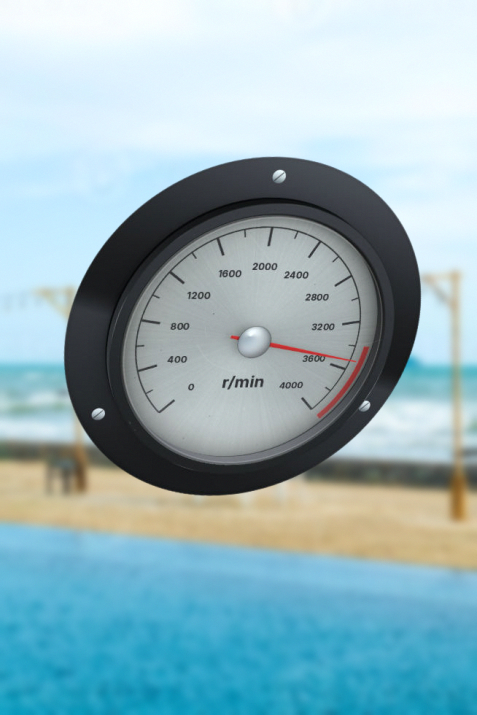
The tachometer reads **3500** rpm
